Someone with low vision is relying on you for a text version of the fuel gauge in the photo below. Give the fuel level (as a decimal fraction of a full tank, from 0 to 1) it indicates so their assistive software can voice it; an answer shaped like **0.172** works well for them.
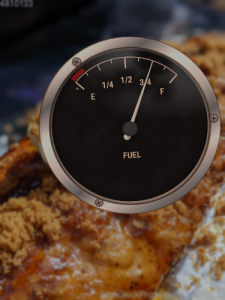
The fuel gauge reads **0.75**
